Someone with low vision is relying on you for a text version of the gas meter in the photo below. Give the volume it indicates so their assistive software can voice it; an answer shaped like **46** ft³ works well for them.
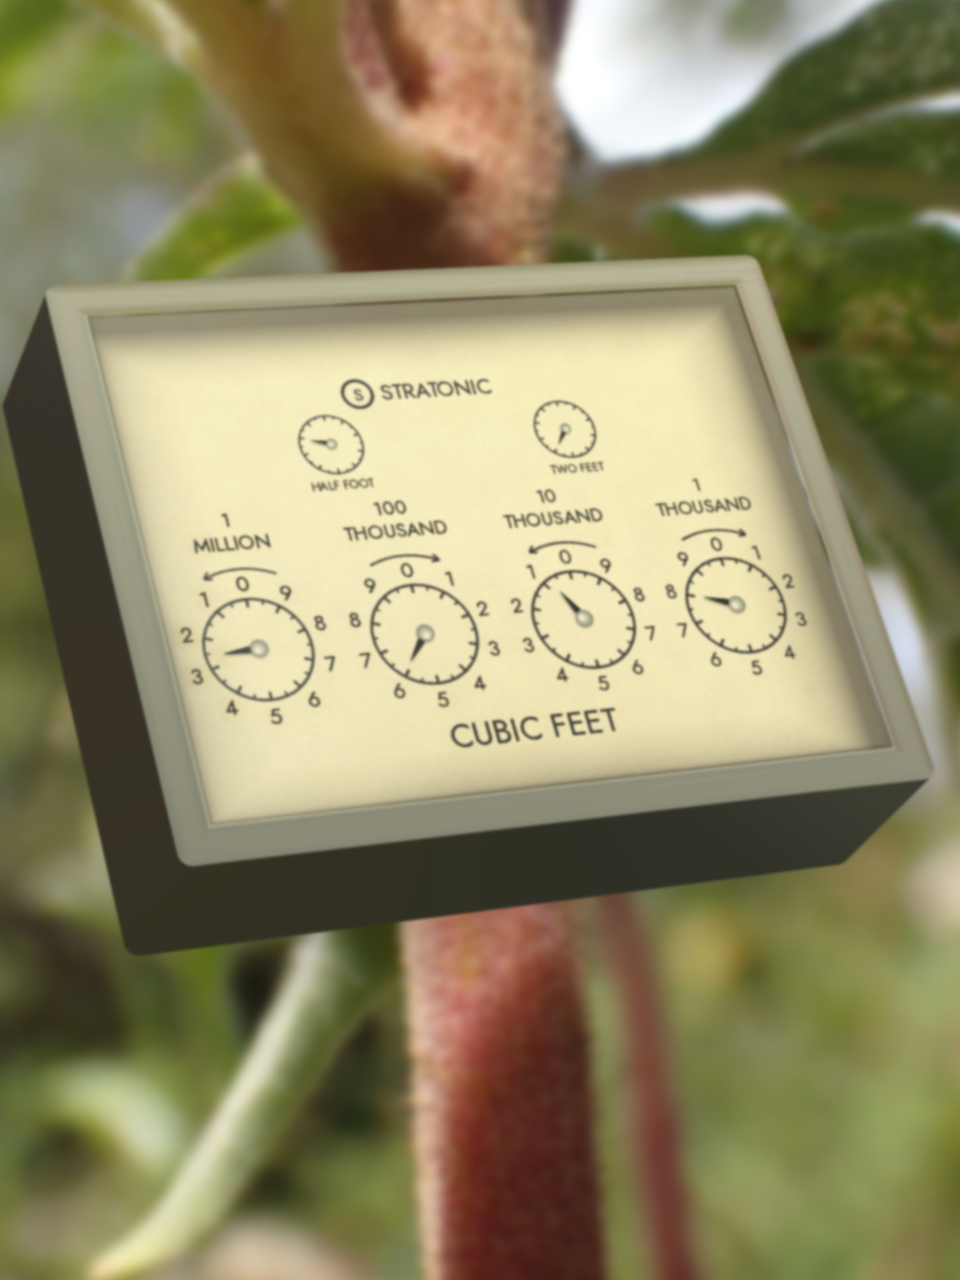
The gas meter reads **260800** ft³
